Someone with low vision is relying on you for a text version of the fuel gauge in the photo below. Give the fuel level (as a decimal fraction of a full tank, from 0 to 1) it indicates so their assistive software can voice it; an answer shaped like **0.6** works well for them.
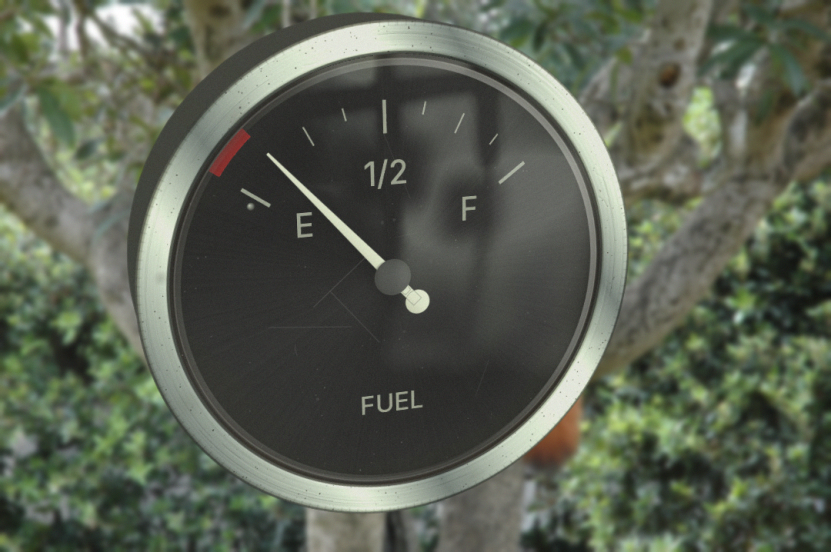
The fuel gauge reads **0.125**
